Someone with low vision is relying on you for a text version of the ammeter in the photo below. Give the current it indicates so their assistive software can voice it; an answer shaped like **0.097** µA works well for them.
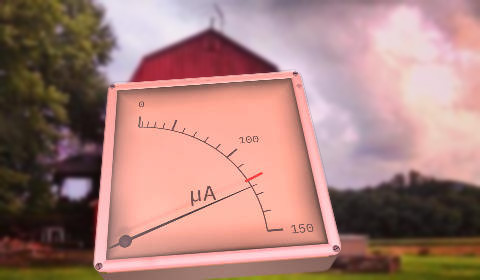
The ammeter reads **125** µA
